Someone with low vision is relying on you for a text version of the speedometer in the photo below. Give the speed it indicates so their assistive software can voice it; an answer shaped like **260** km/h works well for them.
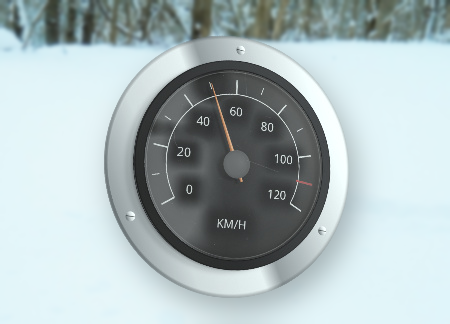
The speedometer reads **50** km/h
